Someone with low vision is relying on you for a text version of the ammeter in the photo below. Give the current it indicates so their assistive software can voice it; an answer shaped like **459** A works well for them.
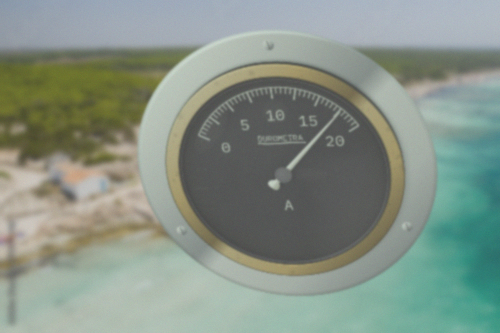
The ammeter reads **17.5** A
